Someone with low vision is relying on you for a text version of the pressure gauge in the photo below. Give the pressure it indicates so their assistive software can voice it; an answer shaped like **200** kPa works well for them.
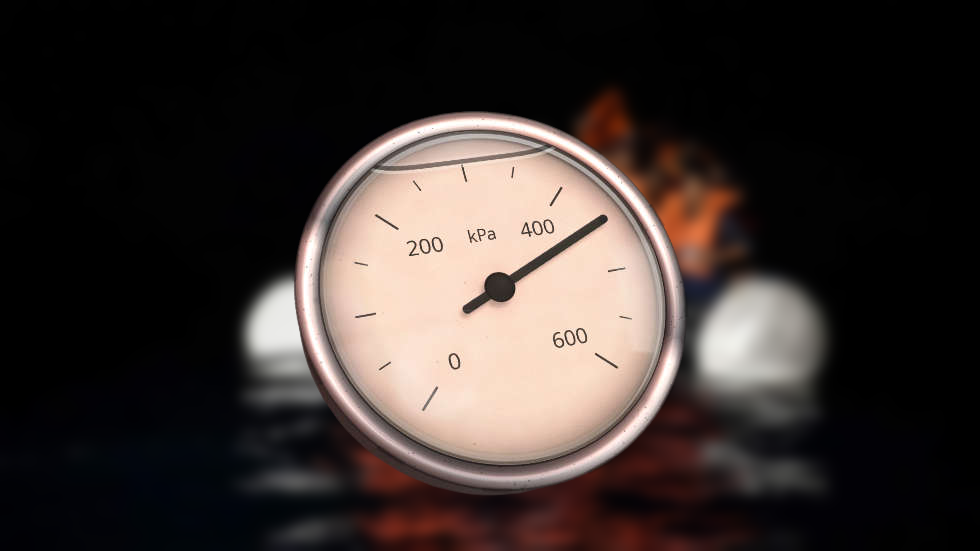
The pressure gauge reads **450** kPa
